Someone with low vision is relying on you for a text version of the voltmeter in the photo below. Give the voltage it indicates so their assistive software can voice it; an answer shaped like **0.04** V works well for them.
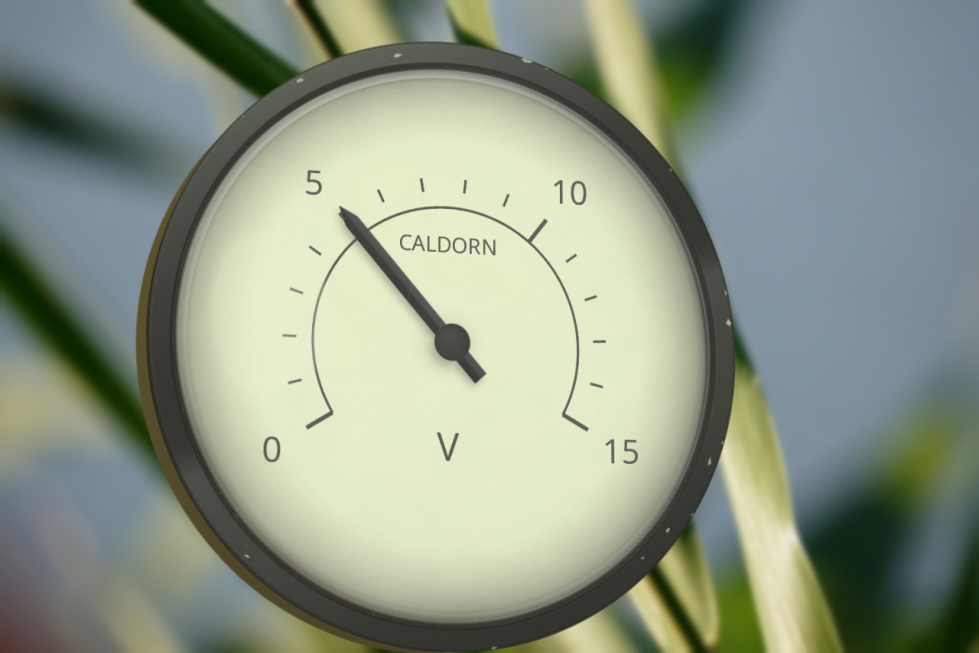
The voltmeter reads **5** V
